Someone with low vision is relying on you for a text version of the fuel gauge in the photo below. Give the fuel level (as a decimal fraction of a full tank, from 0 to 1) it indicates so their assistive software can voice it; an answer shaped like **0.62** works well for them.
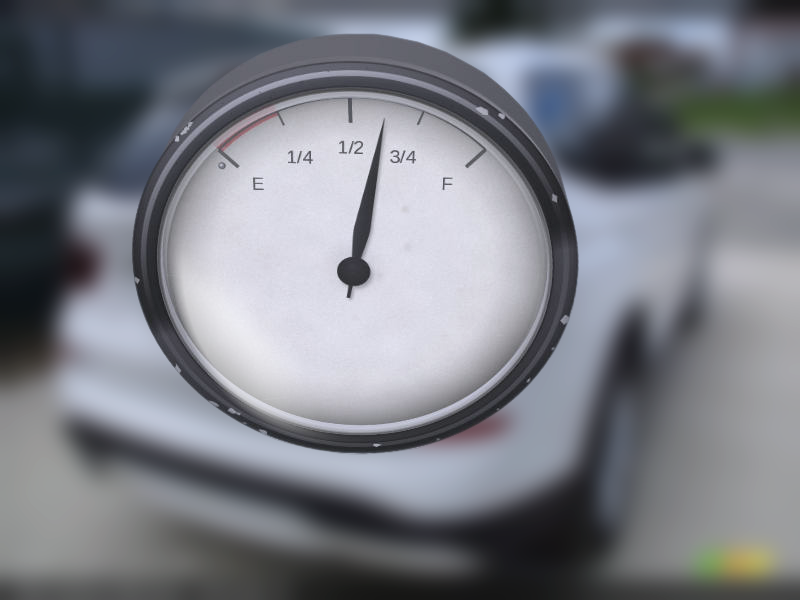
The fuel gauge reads **0.625**
